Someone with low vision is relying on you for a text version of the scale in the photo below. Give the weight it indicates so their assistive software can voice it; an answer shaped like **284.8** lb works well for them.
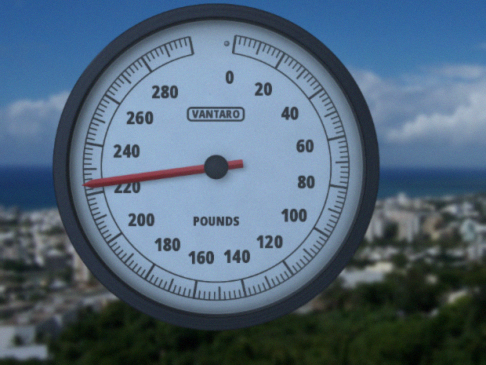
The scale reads **224** lb
